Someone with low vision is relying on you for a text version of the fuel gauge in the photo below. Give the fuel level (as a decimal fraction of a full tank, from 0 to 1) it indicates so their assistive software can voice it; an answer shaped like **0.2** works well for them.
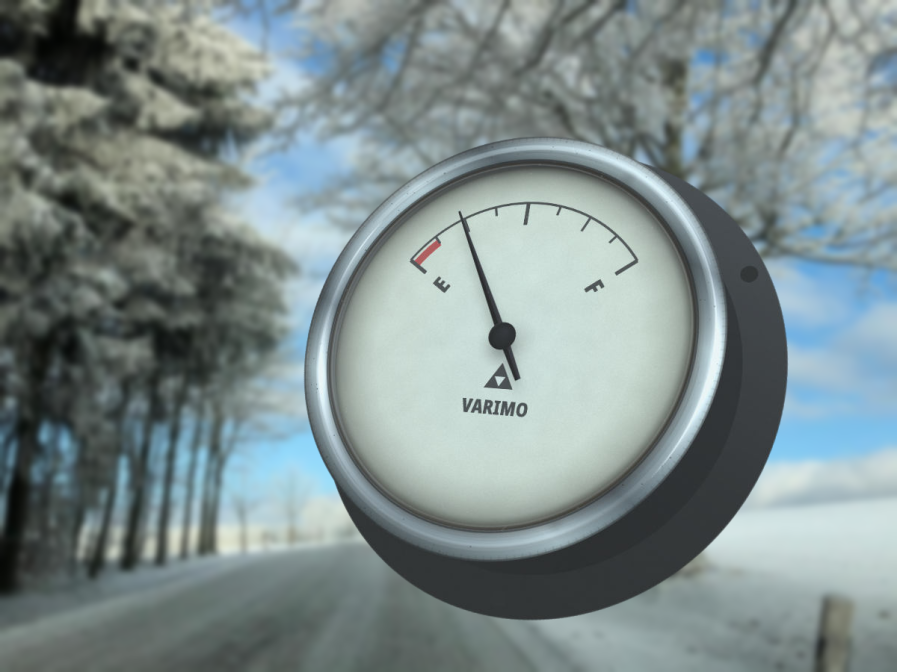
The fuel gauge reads **0.25**
